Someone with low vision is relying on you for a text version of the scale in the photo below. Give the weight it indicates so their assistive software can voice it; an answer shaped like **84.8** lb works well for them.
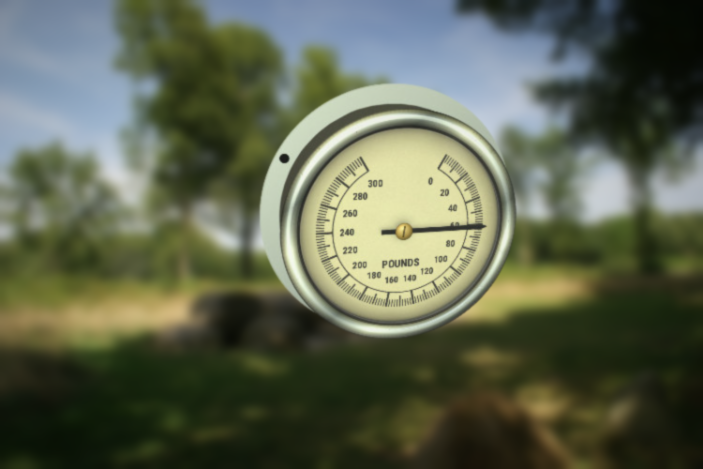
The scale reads **60** lb
